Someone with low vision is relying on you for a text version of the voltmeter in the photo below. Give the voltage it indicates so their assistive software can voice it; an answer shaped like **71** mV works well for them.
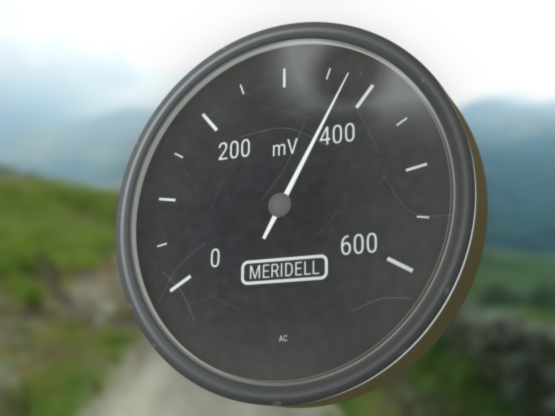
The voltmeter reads **375** mV
